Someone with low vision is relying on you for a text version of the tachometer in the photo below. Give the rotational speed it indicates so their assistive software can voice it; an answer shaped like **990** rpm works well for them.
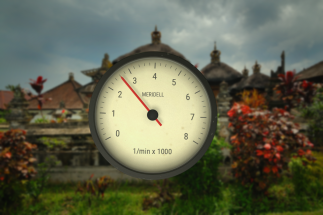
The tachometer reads **2600** rpm
